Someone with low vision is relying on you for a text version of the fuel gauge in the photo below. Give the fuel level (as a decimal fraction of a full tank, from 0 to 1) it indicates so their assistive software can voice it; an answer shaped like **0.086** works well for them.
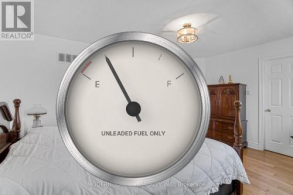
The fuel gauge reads **0.25**
